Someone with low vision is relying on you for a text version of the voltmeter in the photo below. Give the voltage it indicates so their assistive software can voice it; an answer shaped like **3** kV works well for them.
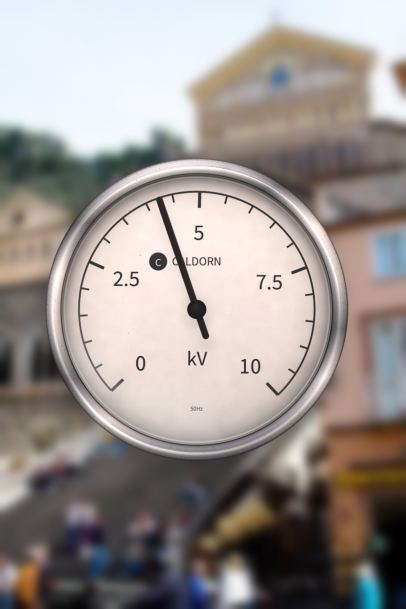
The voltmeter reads **4.25** kV
